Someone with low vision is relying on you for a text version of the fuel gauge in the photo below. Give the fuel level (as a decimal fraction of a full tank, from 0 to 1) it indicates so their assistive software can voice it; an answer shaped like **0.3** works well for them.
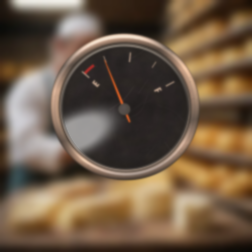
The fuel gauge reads **0.25**
